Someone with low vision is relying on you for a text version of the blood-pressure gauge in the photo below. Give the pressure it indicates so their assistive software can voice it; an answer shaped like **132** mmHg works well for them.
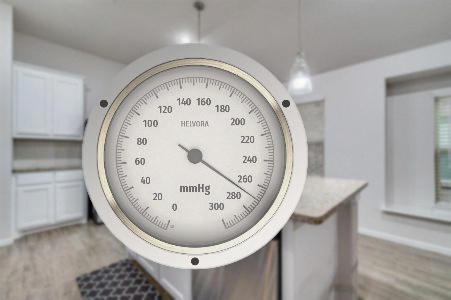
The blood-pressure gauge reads **270** mmHg
